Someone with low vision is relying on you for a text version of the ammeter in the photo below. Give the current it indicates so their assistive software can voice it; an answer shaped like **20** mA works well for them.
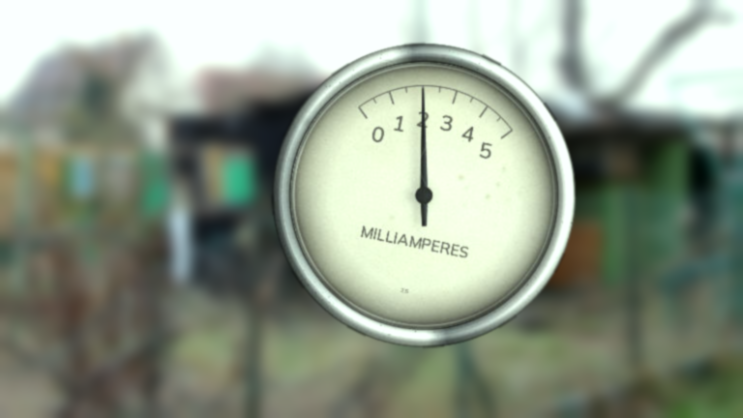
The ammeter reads **2** mA
